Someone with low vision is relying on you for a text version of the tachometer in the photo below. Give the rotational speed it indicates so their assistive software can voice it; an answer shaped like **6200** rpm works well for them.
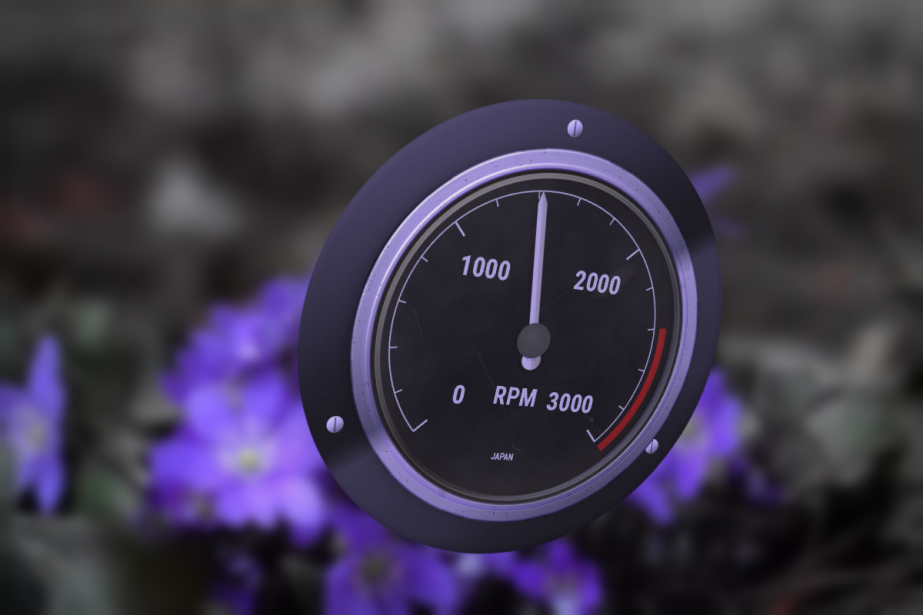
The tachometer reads **1400** rpm
